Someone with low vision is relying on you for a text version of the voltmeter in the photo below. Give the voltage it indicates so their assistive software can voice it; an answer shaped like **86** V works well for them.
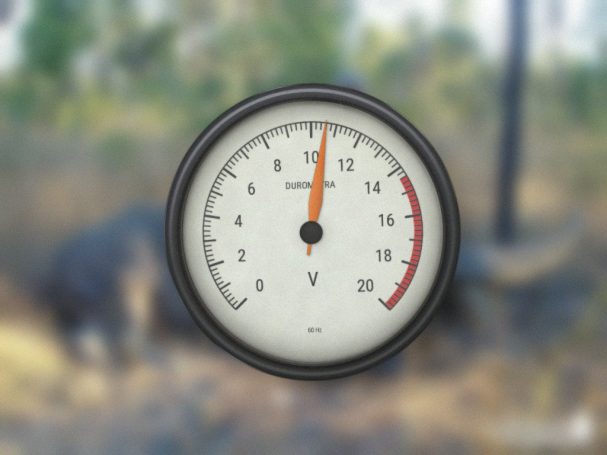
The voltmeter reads **10.6** V
